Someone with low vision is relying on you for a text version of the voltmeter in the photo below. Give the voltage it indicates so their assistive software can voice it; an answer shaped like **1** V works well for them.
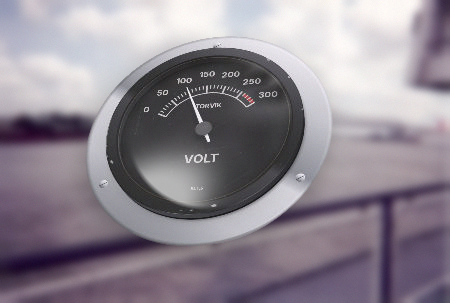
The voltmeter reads **100** V
